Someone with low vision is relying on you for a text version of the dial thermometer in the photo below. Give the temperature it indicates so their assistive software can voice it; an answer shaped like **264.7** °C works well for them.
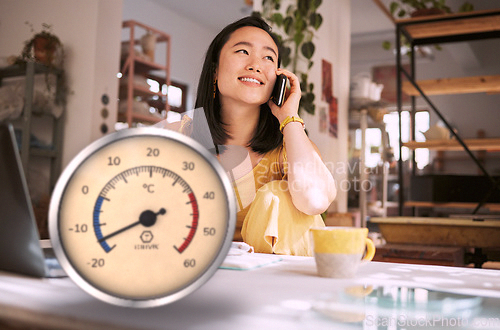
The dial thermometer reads **-15** °C
